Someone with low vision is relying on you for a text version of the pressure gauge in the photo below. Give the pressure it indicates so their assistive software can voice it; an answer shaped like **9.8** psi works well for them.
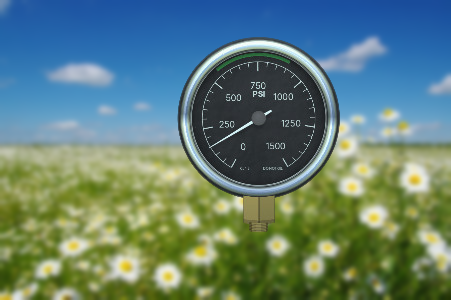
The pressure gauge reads **150** psi
